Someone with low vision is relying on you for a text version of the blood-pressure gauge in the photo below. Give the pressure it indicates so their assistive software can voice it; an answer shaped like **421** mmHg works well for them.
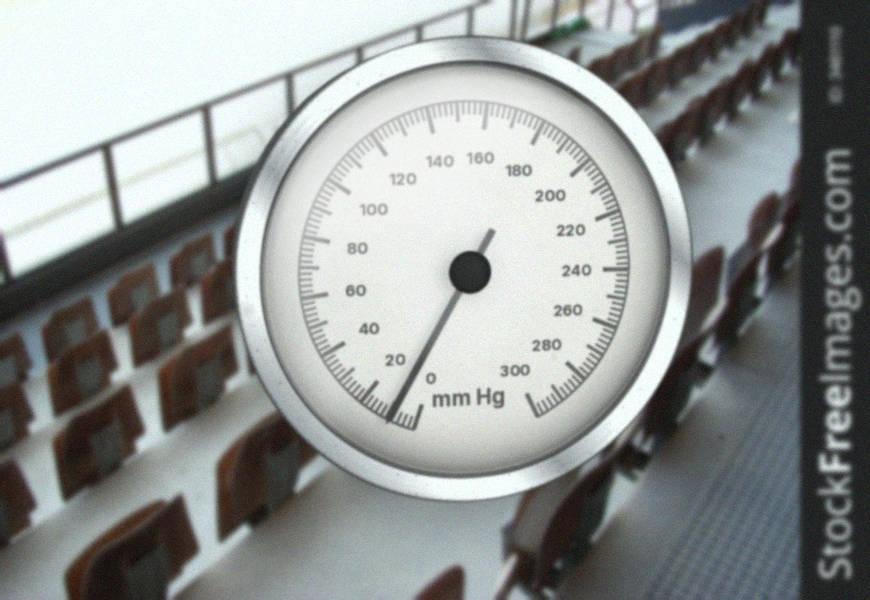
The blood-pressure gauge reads **10** mmHg
